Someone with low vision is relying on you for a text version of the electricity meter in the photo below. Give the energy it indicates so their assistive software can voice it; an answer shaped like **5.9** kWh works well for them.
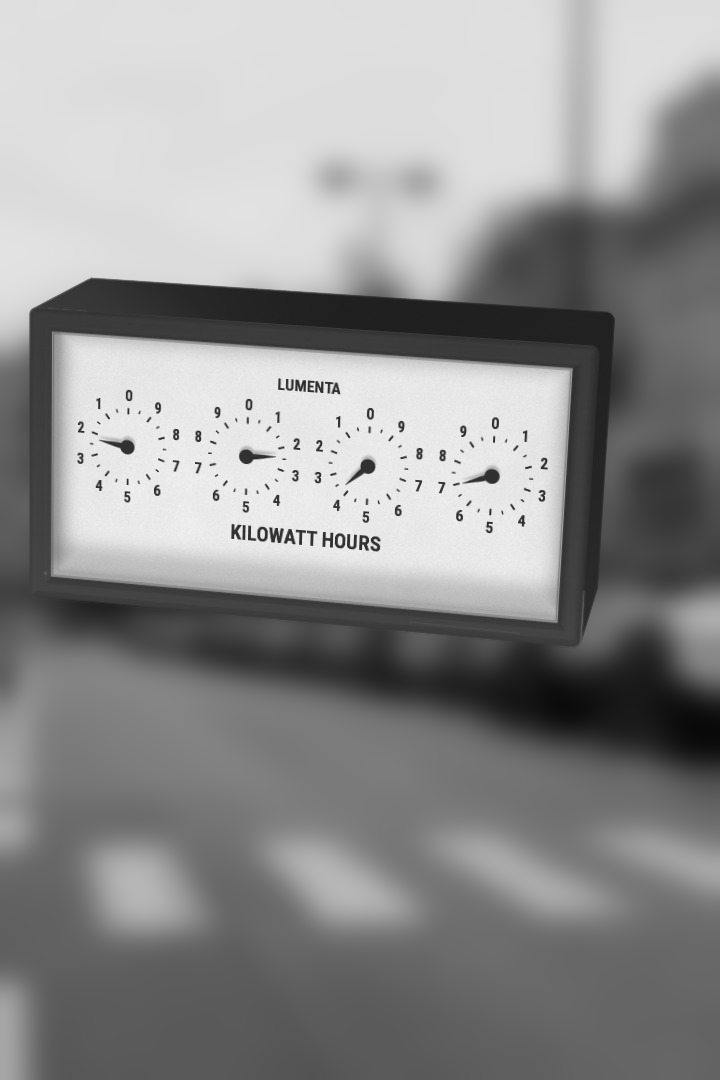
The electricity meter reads **2237** kWh
